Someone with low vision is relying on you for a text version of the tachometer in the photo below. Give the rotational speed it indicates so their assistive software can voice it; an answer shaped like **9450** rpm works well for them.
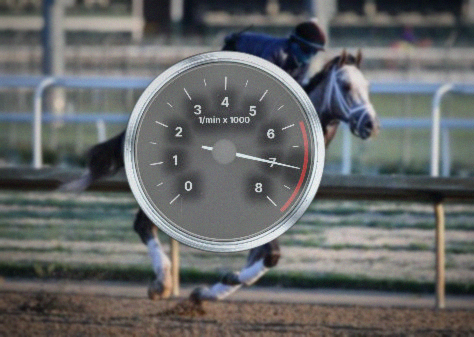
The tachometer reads **7000** rpm
